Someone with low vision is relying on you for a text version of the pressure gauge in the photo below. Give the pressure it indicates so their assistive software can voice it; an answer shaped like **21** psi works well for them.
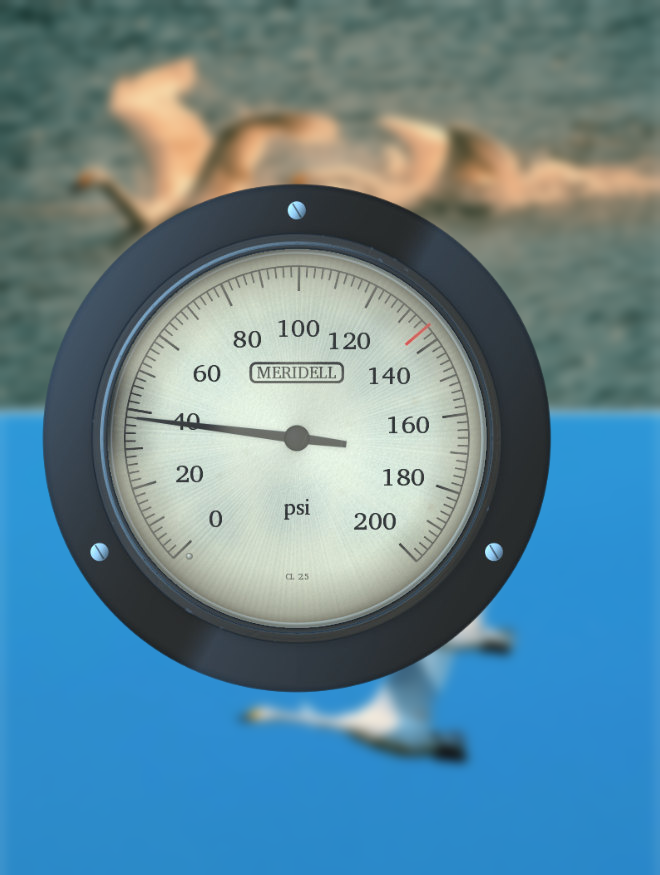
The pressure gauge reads **38** psi
